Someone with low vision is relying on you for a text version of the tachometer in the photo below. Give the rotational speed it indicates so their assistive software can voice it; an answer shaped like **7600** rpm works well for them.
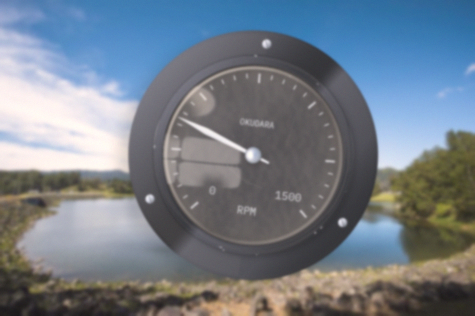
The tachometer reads **375** rpm
